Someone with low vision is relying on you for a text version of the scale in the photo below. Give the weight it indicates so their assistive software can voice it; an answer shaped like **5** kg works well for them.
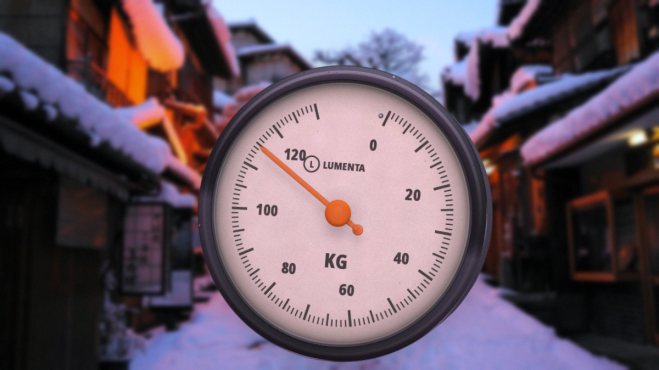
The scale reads **115** kg
